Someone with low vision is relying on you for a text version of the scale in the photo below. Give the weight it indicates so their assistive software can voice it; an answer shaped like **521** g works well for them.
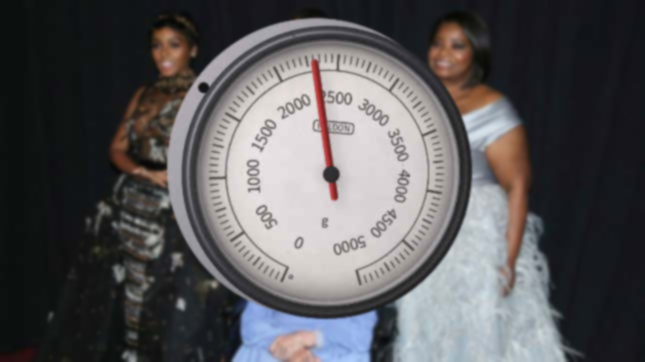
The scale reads **2300** g
